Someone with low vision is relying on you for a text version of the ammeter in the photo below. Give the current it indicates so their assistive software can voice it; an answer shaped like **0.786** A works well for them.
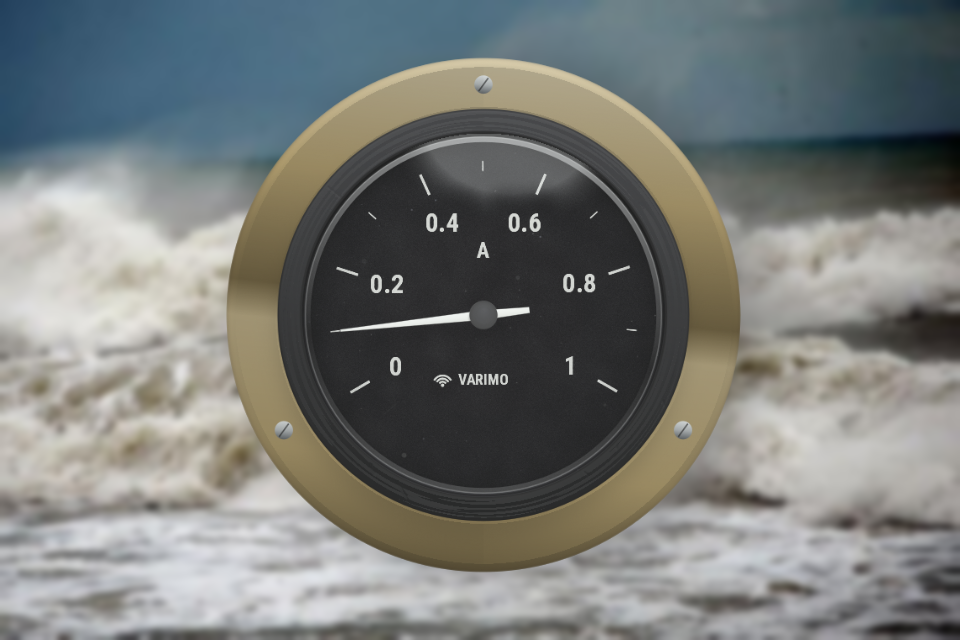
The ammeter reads **0.1** A
